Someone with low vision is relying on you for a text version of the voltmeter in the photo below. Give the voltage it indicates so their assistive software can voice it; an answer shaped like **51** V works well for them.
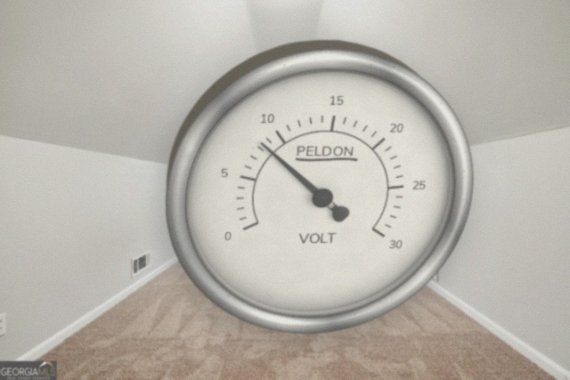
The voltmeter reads **8.5** V
